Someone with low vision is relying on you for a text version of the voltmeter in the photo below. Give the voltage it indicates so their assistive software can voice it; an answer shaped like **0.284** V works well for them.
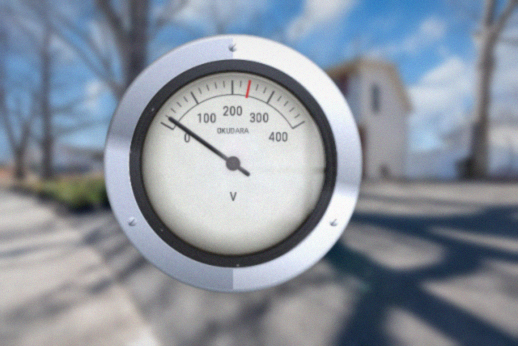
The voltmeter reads **20** V
